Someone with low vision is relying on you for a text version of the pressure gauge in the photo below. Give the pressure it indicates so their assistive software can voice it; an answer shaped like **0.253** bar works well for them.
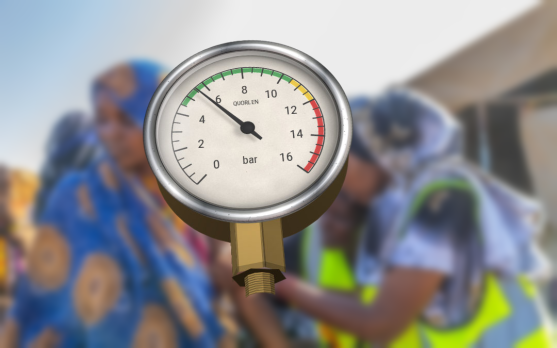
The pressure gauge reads **5.5** bar
